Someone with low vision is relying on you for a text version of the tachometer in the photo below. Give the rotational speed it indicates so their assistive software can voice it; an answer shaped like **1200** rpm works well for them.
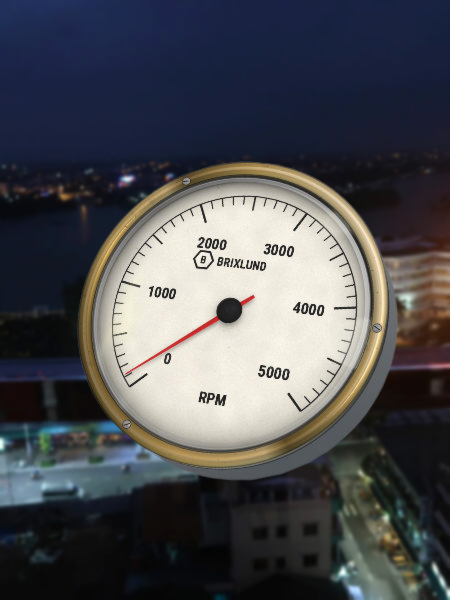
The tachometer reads **100** rpm
